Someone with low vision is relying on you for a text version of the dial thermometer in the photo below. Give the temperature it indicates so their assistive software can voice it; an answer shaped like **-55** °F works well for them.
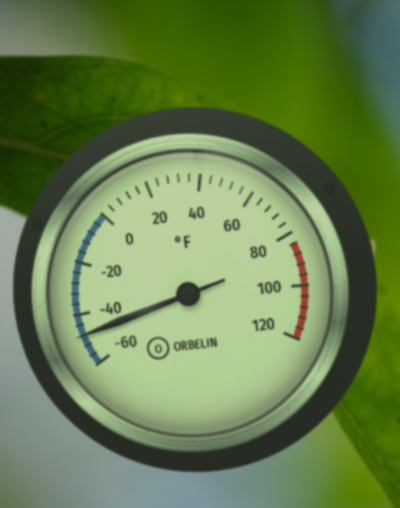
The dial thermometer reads **-48** °F
